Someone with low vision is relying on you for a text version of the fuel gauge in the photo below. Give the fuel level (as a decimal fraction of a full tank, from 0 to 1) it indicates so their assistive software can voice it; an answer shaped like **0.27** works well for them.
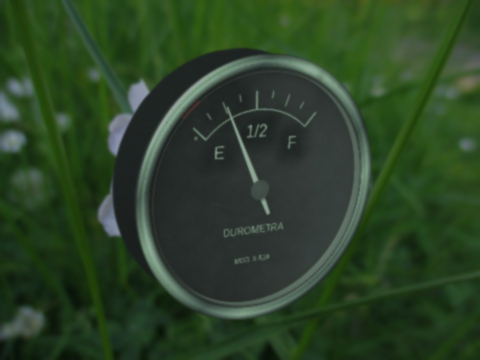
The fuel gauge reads **0.25**
